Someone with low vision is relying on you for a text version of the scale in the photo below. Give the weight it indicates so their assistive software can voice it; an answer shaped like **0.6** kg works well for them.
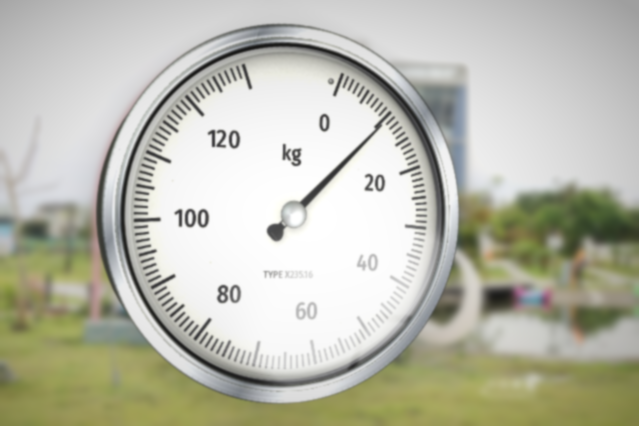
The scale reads **10** kg
